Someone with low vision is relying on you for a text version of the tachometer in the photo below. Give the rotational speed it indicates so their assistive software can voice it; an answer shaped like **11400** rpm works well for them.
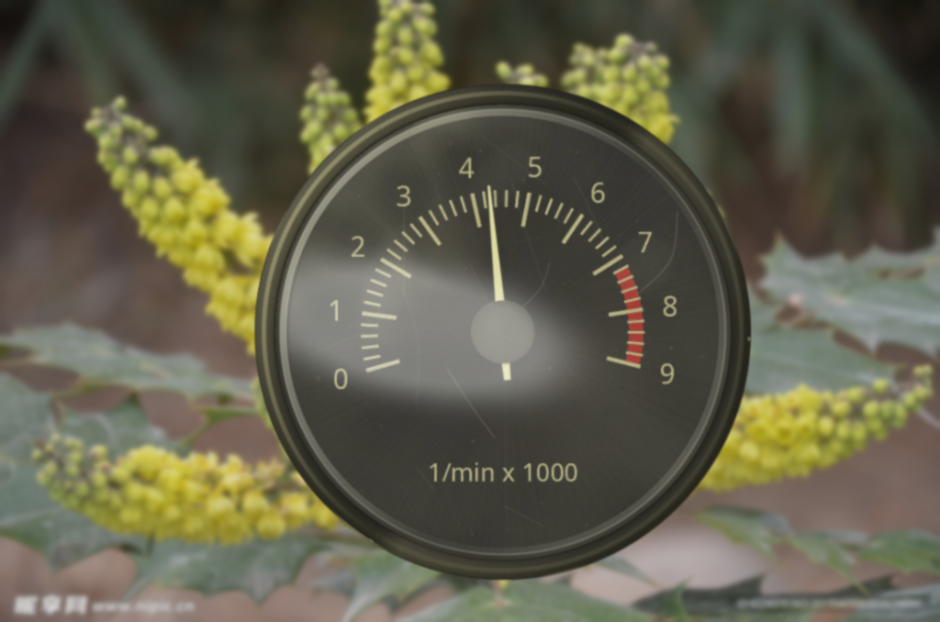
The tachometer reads **4300** rpm
